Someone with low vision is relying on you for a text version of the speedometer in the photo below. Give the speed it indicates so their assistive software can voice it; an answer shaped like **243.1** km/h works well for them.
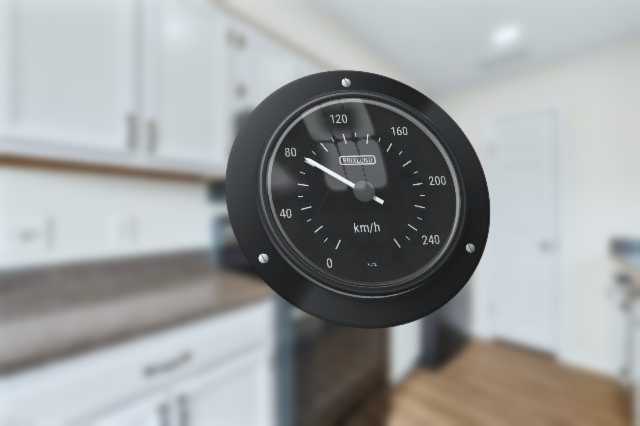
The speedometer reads **80** km/h
